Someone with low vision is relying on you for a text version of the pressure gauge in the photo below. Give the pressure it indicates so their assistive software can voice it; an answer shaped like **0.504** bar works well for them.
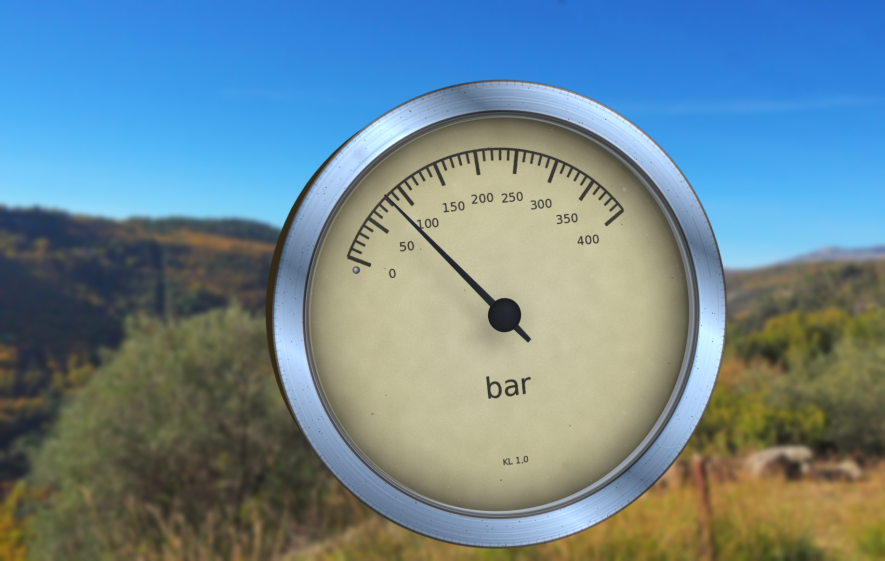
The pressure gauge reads **80** bar
